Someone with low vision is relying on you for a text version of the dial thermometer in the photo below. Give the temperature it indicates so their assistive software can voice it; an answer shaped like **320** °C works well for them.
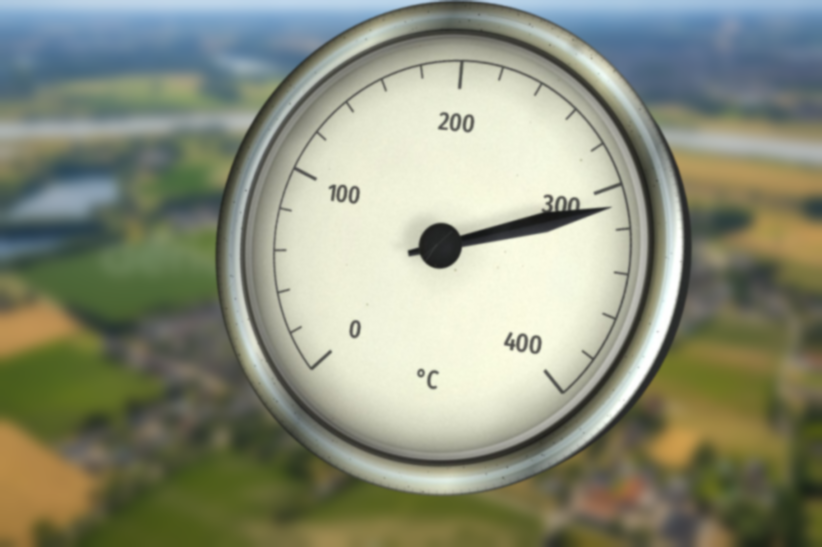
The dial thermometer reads **310** °C
